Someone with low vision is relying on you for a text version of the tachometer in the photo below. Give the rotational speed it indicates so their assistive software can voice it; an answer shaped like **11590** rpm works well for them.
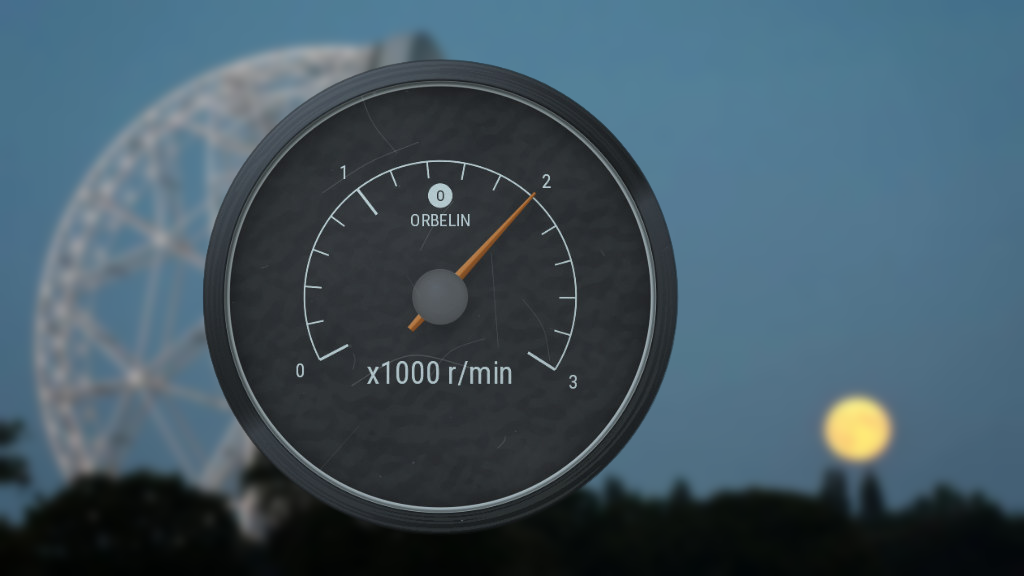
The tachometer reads **2000** rpm
